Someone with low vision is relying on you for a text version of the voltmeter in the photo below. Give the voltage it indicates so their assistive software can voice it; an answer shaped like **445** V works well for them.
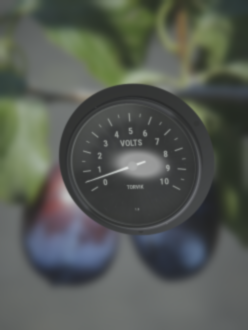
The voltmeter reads **0.5** V
